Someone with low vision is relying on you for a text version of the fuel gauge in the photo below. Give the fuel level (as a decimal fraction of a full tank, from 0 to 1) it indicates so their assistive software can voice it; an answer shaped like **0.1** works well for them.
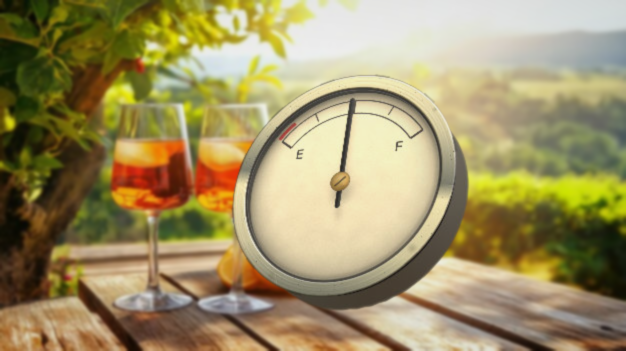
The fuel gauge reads **0.5**
